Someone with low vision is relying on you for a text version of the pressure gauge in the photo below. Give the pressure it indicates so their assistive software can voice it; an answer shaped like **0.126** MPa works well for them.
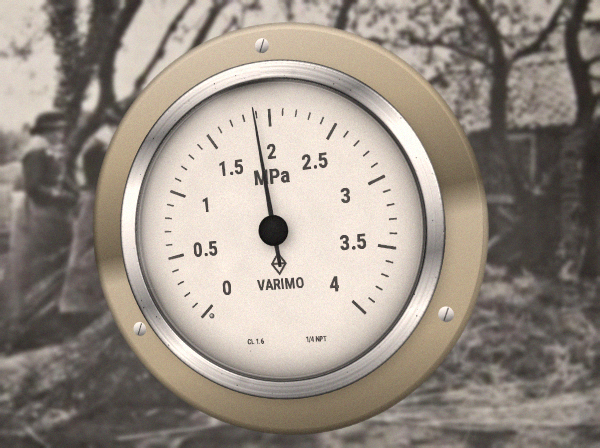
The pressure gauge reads **1.9** MPa
